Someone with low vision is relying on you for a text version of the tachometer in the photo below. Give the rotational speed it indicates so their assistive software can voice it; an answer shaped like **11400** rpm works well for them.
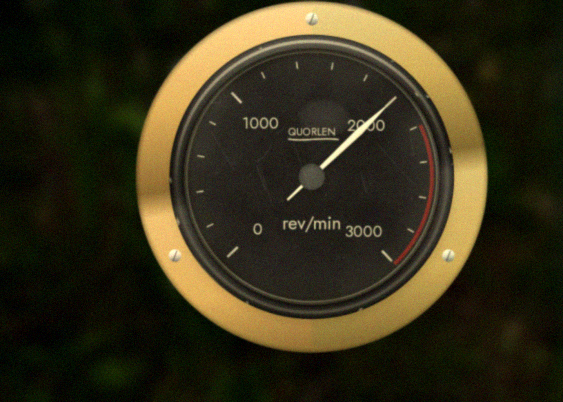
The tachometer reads **2000** rpm
